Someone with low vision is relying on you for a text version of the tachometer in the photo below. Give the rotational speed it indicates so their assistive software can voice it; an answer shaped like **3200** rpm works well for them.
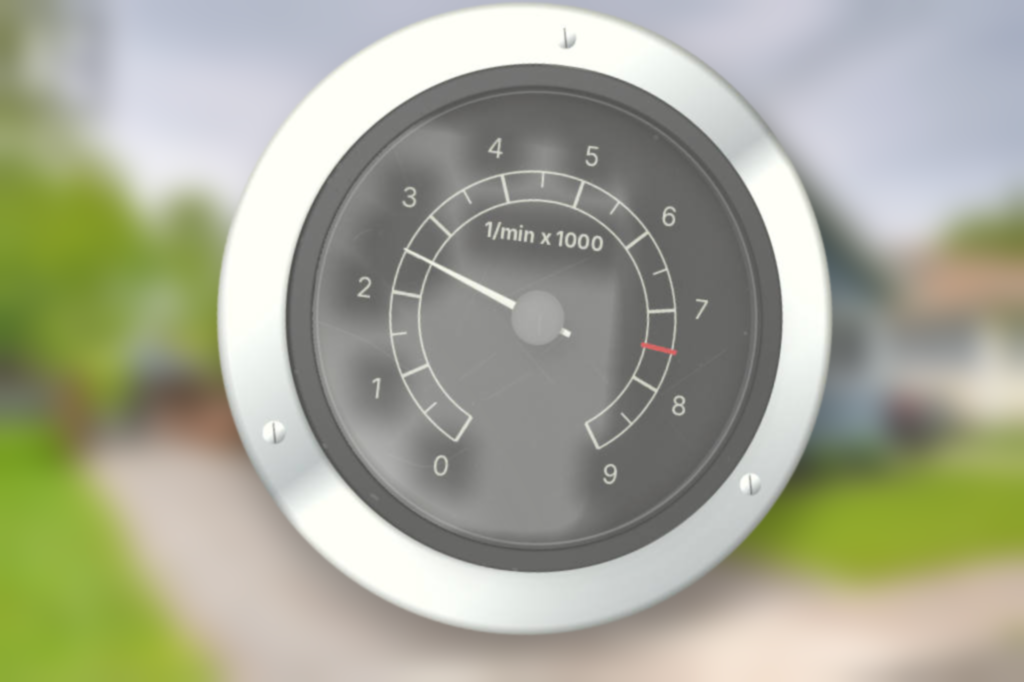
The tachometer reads **2500** rpm
